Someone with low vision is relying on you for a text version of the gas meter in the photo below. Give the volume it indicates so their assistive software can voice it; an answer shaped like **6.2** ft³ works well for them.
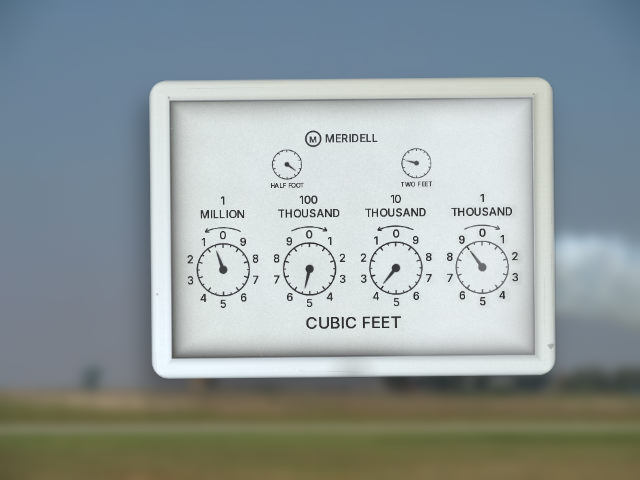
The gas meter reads **53900** ft³
